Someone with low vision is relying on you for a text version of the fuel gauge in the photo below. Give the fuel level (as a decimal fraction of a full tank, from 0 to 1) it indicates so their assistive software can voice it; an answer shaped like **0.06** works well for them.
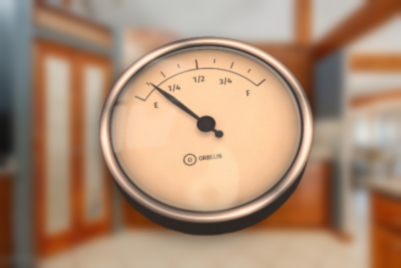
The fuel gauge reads **0.125**
